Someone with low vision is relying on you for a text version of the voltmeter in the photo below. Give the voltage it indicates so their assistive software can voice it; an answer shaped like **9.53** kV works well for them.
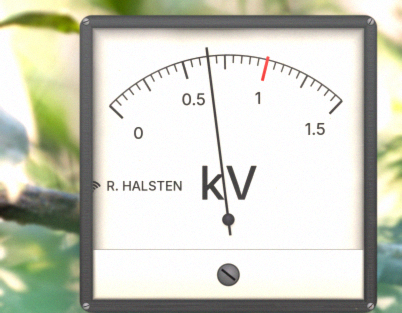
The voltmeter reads **0.65** kV
